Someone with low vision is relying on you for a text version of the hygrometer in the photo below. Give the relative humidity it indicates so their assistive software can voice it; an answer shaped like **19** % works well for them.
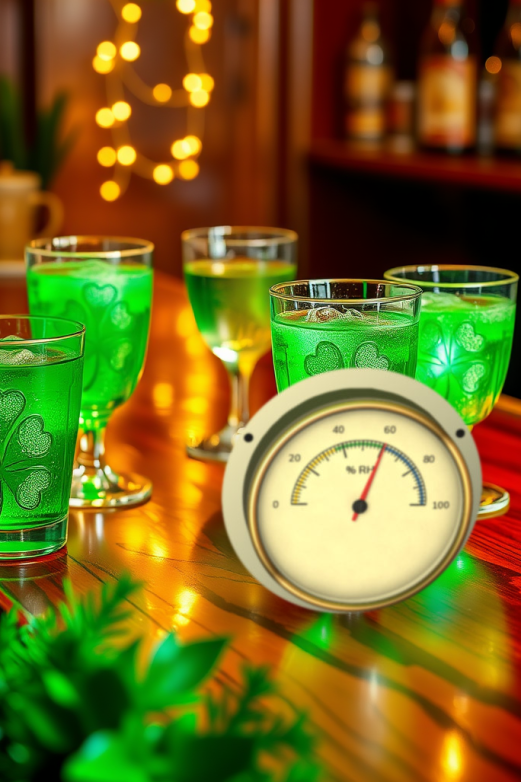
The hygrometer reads **60** %
